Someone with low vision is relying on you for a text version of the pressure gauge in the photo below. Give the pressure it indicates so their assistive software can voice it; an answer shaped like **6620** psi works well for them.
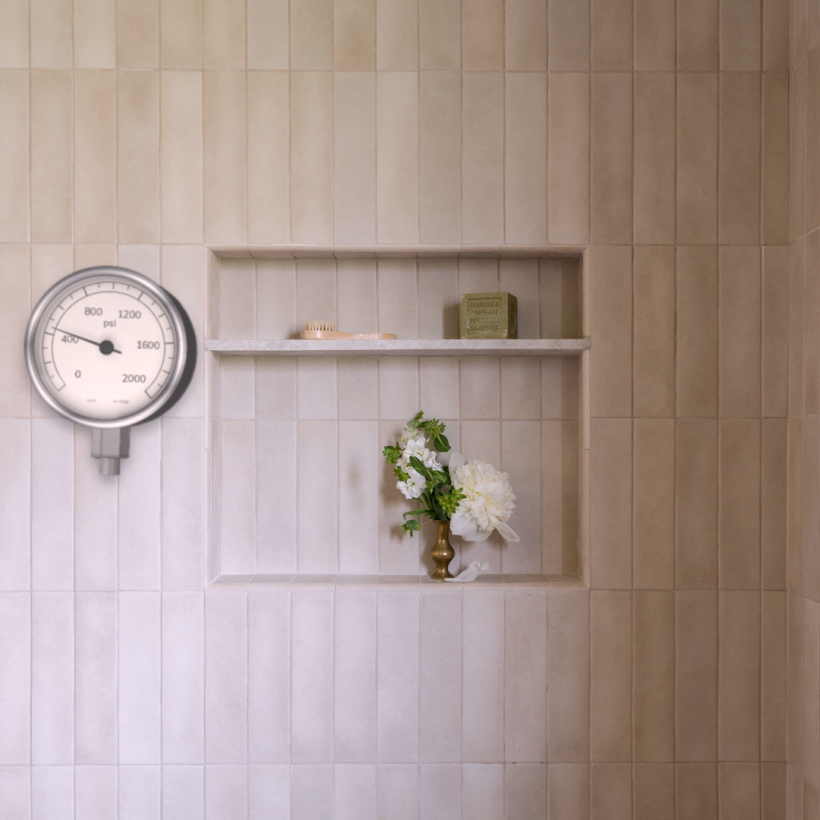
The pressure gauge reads **450** psi
